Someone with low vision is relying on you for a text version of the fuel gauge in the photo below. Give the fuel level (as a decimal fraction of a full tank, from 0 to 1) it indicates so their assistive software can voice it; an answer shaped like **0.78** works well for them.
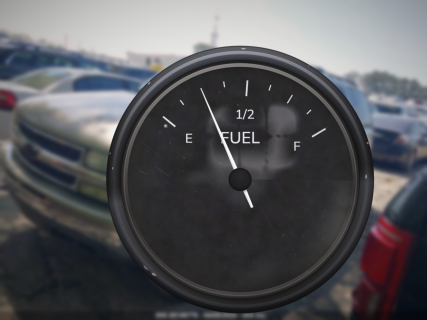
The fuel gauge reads **0.25**
